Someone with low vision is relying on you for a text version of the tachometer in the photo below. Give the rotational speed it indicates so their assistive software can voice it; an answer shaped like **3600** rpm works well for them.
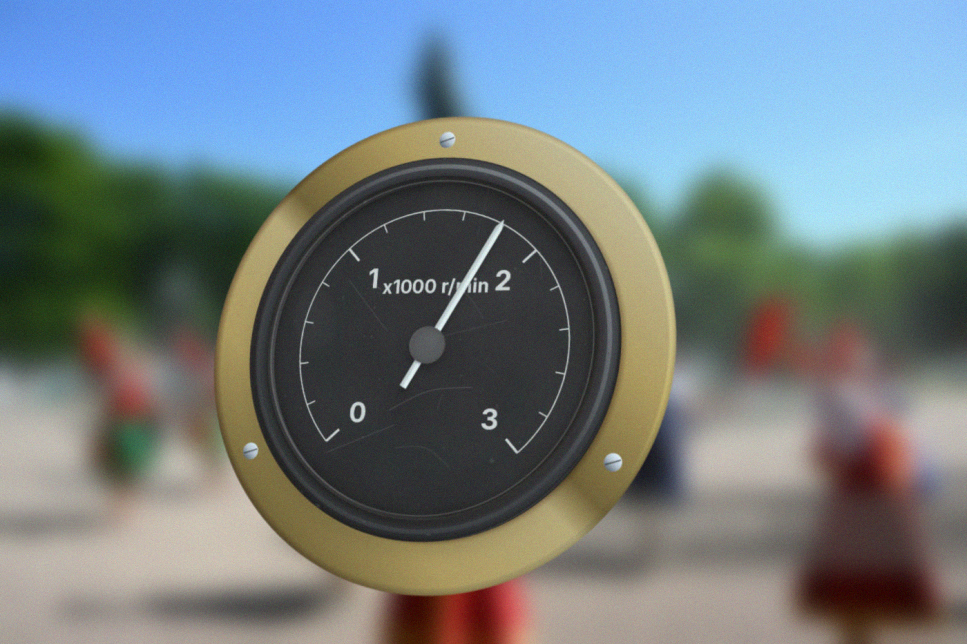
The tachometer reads **1800** rpm
